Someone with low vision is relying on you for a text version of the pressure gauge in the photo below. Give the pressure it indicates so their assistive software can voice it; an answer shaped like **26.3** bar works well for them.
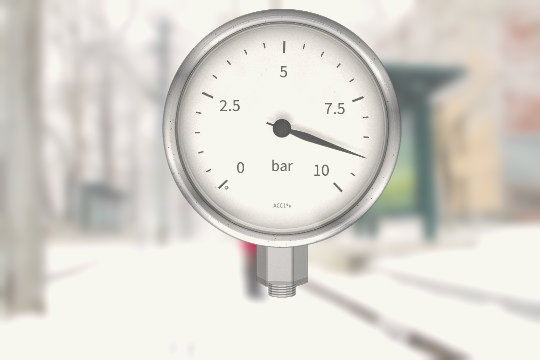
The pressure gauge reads **9** bar
